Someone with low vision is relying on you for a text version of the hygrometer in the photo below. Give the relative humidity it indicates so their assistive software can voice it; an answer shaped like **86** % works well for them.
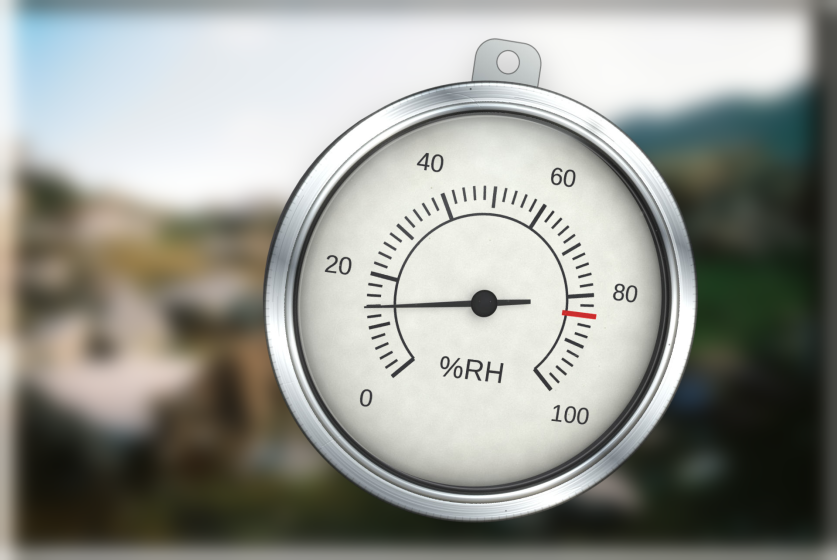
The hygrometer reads **14** %
